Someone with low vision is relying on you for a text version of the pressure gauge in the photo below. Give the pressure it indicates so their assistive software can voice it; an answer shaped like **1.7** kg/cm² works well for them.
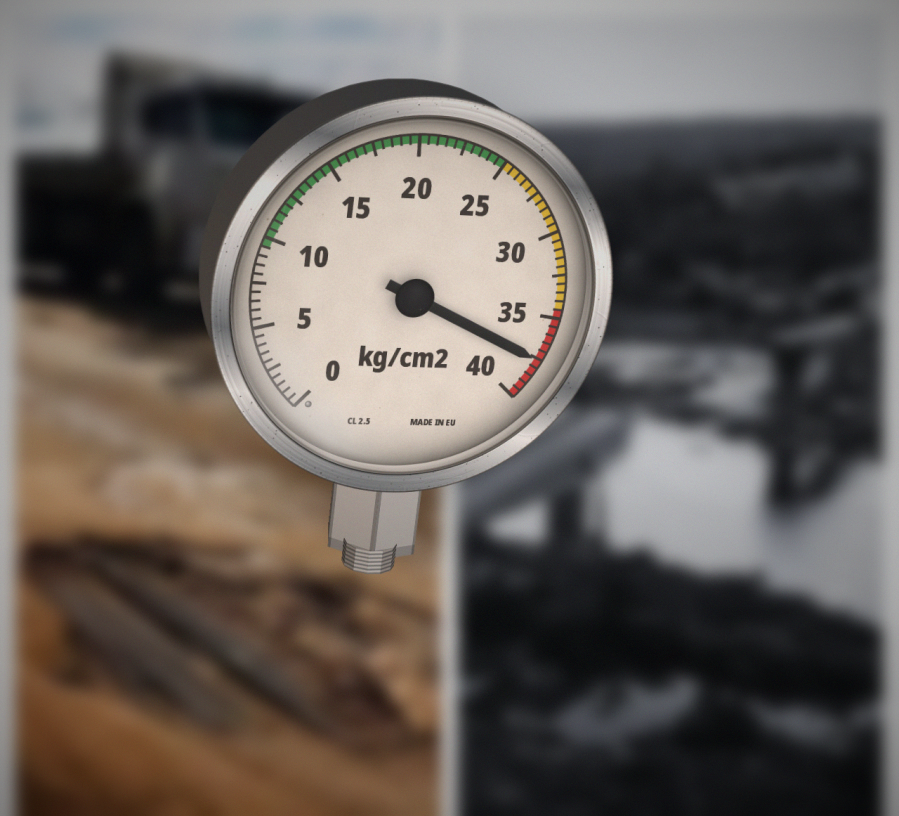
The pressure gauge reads **37.5** kg/cm²
